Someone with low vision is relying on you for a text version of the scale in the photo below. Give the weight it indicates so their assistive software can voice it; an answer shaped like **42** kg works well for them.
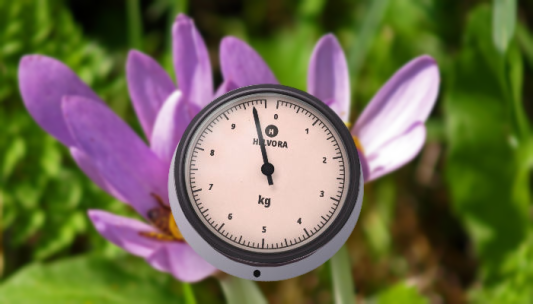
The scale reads **9.7** kg
